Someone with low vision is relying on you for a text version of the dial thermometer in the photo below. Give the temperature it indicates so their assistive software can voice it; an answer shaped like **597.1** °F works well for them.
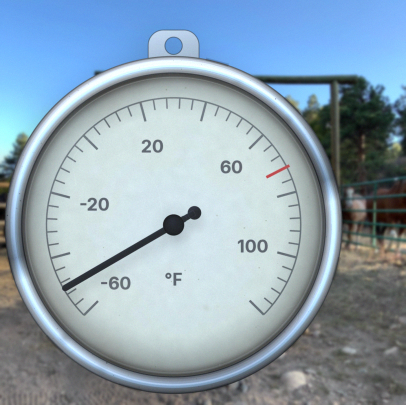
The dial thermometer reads **-50** °F
